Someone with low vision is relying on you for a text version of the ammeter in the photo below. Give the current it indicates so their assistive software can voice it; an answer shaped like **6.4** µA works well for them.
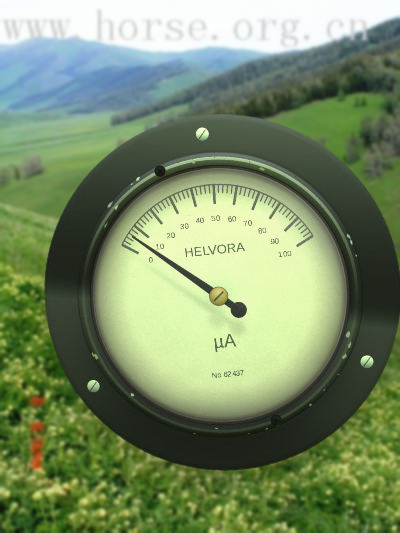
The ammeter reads **6** µA
